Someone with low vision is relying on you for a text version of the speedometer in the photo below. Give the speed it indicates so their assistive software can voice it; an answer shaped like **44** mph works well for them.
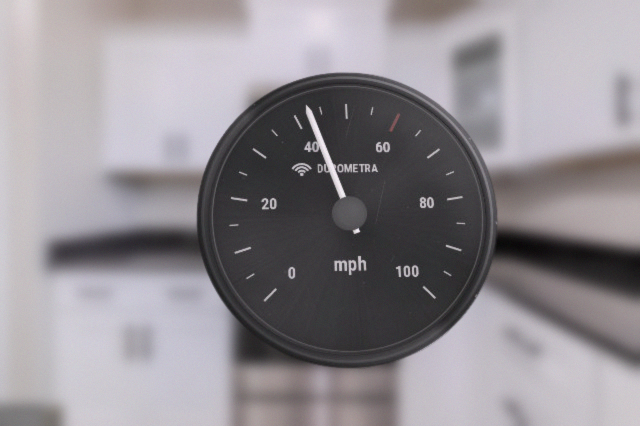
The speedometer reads **42.5** mph
